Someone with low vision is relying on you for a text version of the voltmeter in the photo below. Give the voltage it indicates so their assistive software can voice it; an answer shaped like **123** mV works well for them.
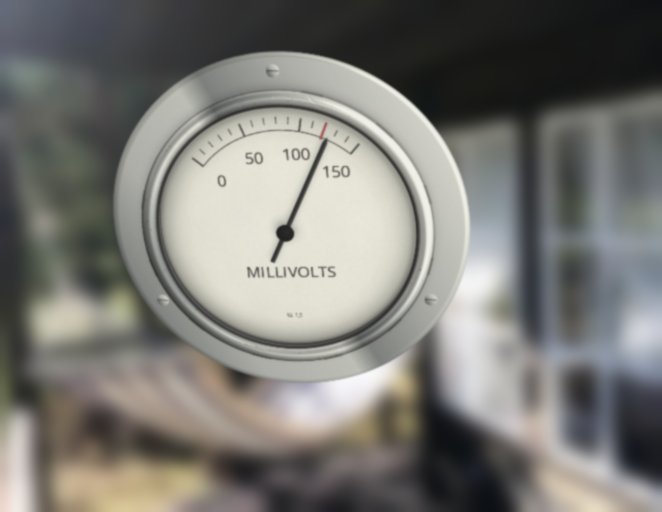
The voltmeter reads **125** mV
